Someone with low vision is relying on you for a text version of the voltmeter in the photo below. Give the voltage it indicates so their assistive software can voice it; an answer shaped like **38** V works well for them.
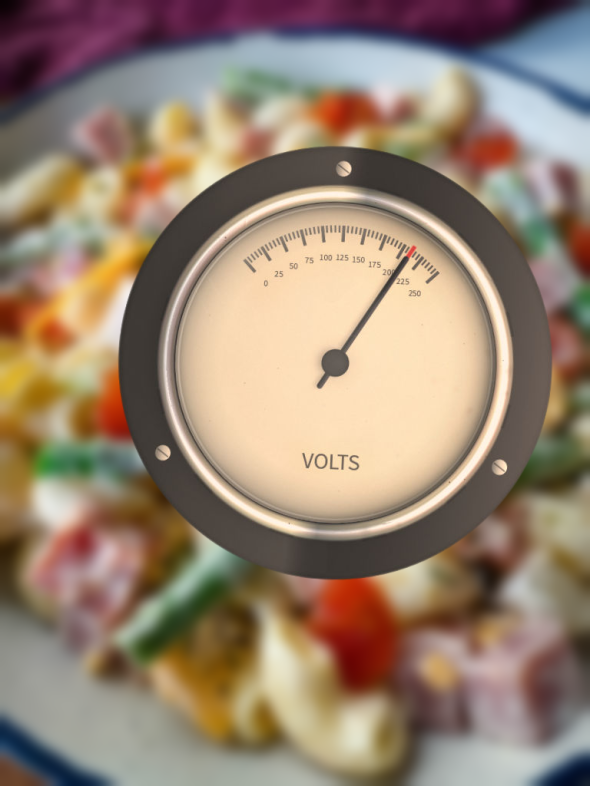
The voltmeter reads **210** V
